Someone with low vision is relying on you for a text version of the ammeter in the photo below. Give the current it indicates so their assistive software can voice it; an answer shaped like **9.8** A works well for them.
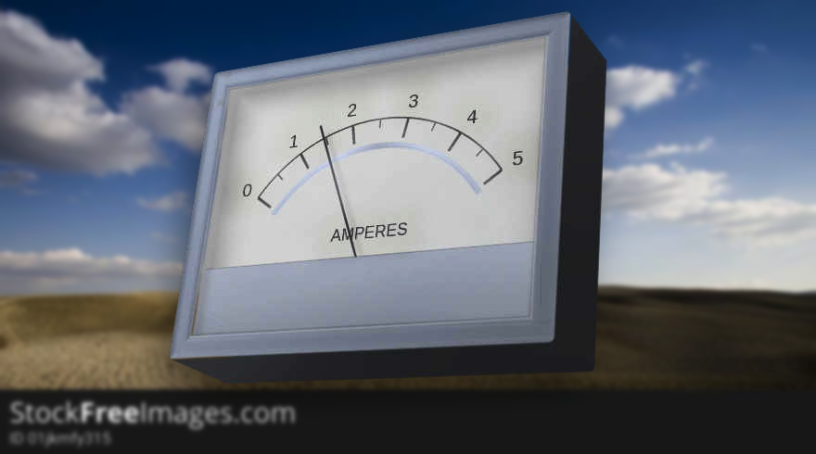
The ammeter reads **1.5** A
